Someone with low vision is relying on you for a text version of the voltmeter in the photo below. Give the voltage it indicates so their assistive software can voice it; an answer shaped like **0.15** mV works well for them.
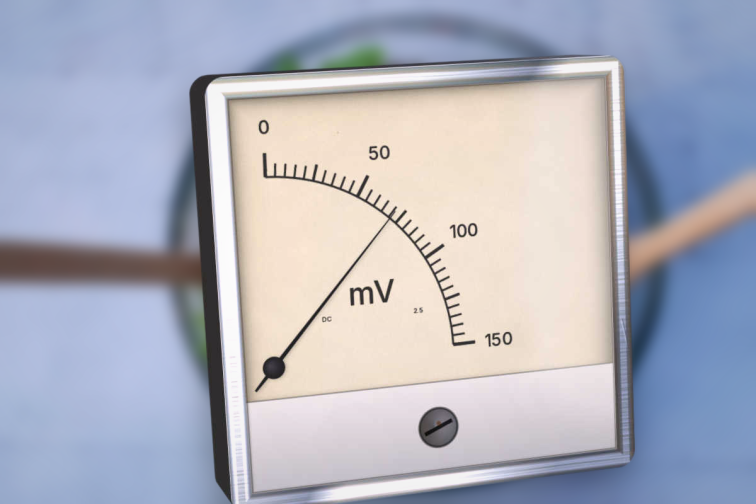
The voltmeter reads **70** mV
